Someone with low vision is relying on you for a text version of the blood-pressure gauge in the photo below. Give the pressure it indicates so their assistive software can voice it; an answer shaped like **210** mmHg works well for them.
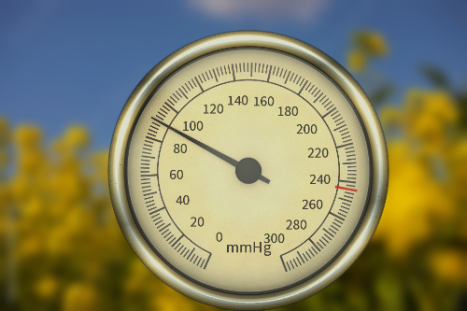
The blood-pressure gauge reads **90** mmHg
